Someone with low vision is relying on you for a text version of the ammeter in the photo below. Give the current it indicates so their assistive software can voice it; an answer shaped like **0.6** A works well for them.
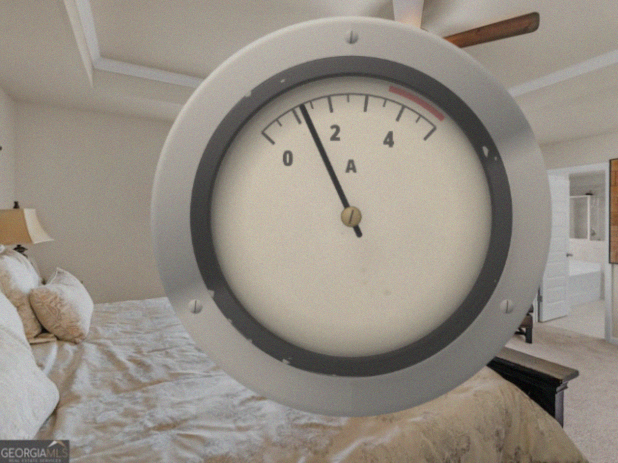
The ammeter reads **1.25** A
